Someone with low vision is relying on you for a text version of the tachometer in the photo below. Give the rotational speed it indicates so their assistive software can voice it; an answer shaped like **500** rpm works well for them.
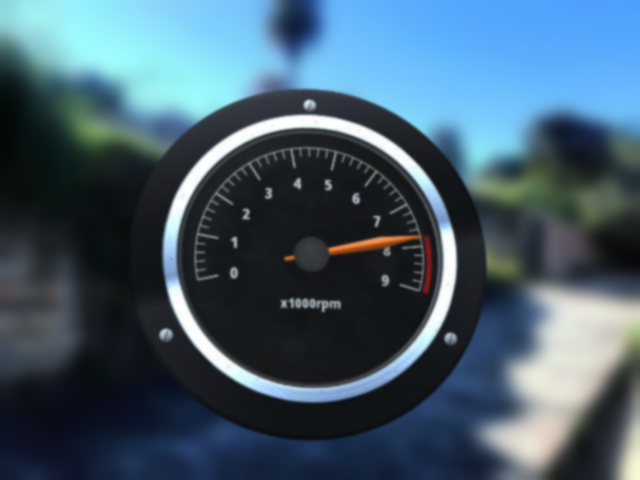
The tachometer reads **7800** rpm
